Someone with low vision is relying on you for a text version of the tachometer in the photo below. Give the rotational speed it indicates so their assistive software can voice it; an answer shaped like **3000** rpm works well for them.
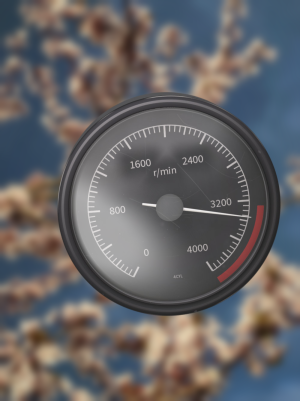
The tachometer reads **3350** rpm
